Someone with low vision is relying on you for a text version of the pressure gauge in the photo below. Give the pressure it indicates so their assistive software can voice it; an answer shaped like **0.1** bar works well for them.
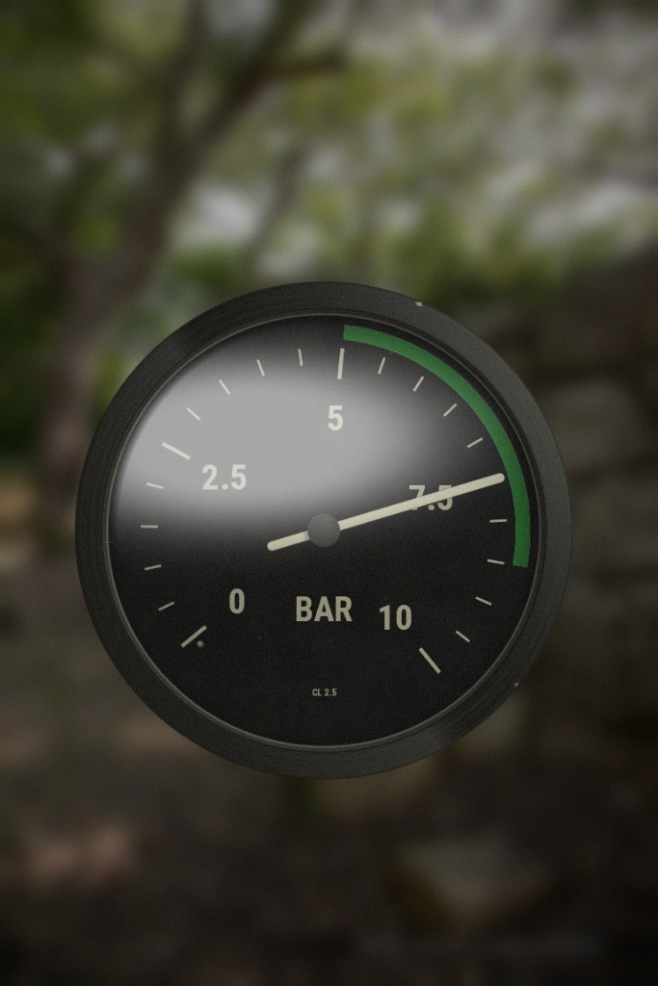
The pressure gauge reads **7.5** bar
